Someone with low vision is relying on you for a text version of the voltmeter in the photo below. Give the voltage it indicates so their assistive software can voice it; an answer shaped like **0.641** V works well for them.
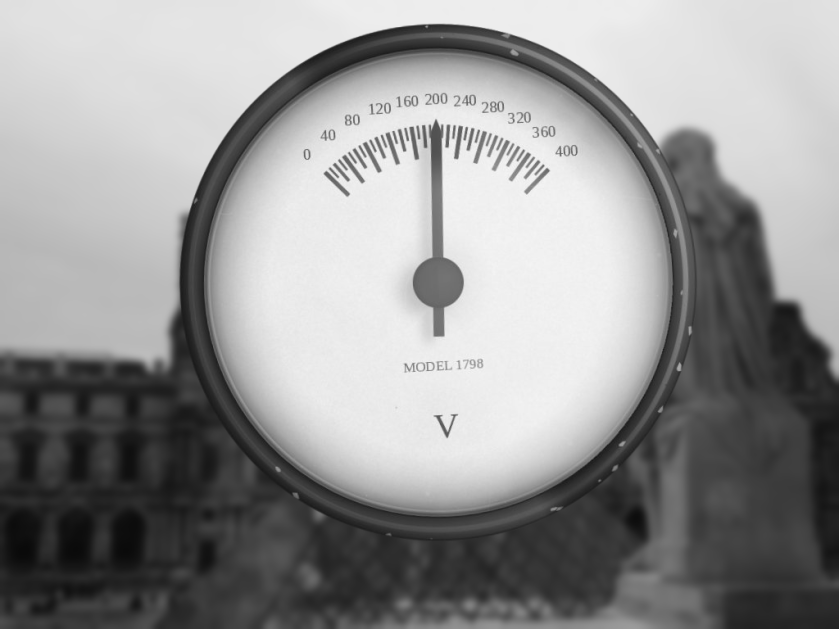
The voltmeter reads **200** V
